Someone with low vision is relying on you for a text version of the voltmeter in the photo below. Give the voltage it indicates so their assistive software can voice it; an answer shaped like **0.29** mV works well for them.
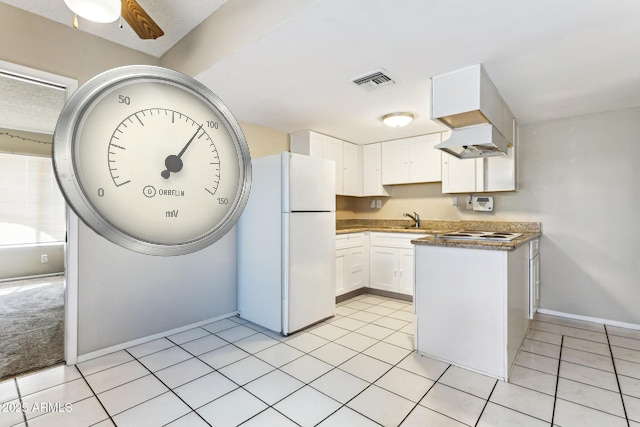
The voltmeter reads **95** mV
